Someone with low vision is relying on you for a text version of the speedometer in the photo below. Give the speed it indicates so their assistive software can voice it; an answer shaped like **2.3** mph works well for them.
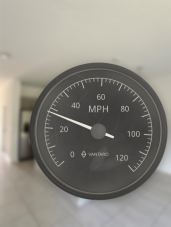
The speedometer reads **28** mph
